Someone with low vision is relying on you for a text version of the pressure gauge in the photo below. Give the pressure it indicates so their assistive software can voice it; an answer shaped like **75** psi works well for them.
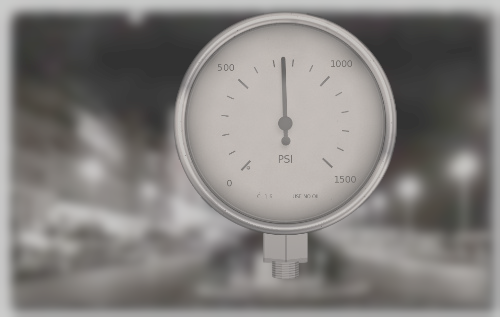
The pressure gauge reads **750** psi
